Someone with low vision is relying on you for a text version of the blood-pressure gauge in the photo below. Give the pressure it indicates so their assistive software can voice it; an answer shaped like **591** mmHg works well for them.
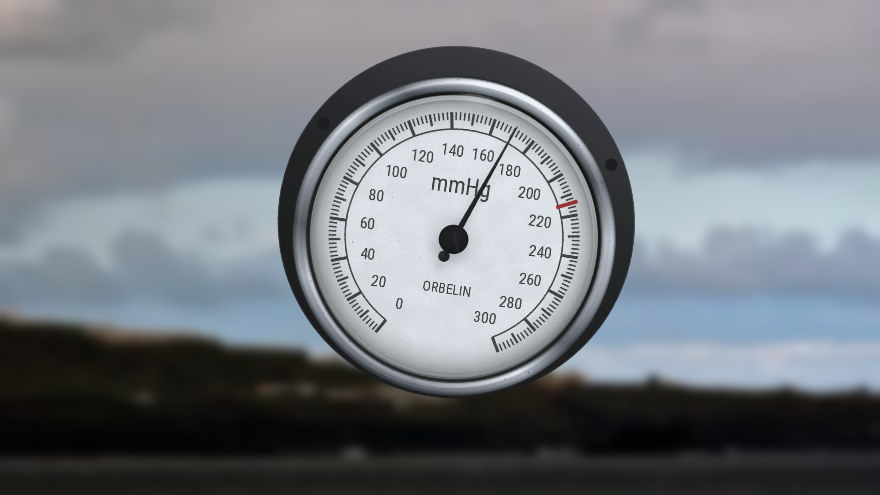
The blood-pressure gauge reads **170** mmHg
